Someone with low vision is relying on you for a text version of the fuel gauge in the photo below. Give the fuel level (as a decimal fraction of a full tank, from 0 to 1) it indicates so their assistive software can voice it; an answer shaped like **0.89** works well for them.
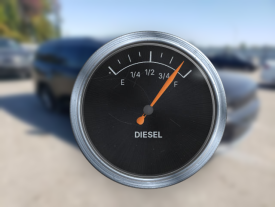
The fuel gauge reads **0.875**
